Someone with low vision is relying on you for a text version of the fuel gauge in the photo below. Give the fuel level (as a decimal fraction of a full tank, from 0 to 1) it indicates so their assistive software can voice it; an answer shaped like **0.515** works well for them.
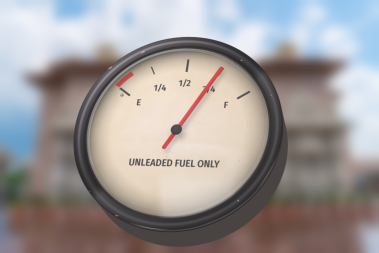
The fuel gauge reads **0.75**
